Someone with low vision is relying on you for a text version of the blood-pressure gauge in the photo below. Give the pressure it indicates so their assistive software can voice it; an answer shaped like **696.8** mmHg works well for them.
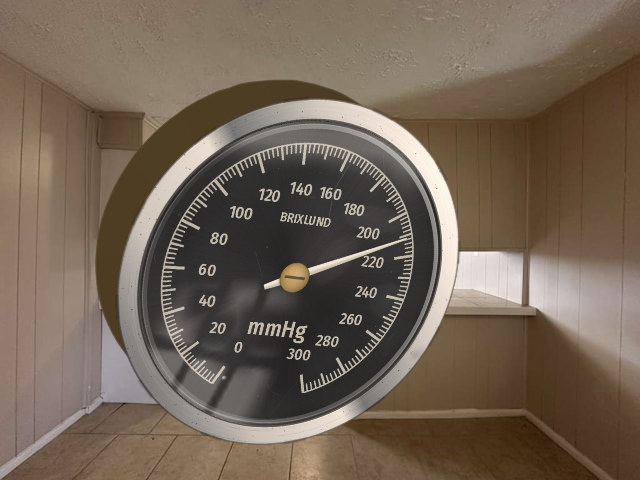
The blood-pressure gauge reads **210** mmHg
